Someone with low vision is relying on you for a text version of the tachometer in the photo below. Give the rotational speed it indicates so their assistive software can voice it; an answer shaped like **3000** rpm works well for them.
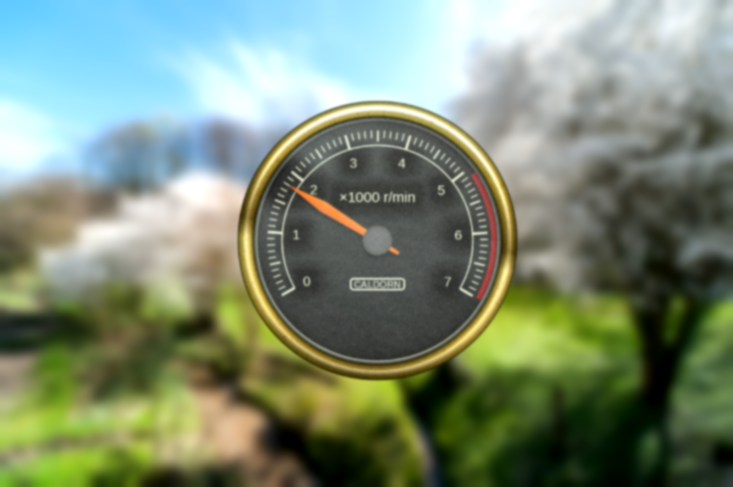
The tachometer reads **1800** rpm
